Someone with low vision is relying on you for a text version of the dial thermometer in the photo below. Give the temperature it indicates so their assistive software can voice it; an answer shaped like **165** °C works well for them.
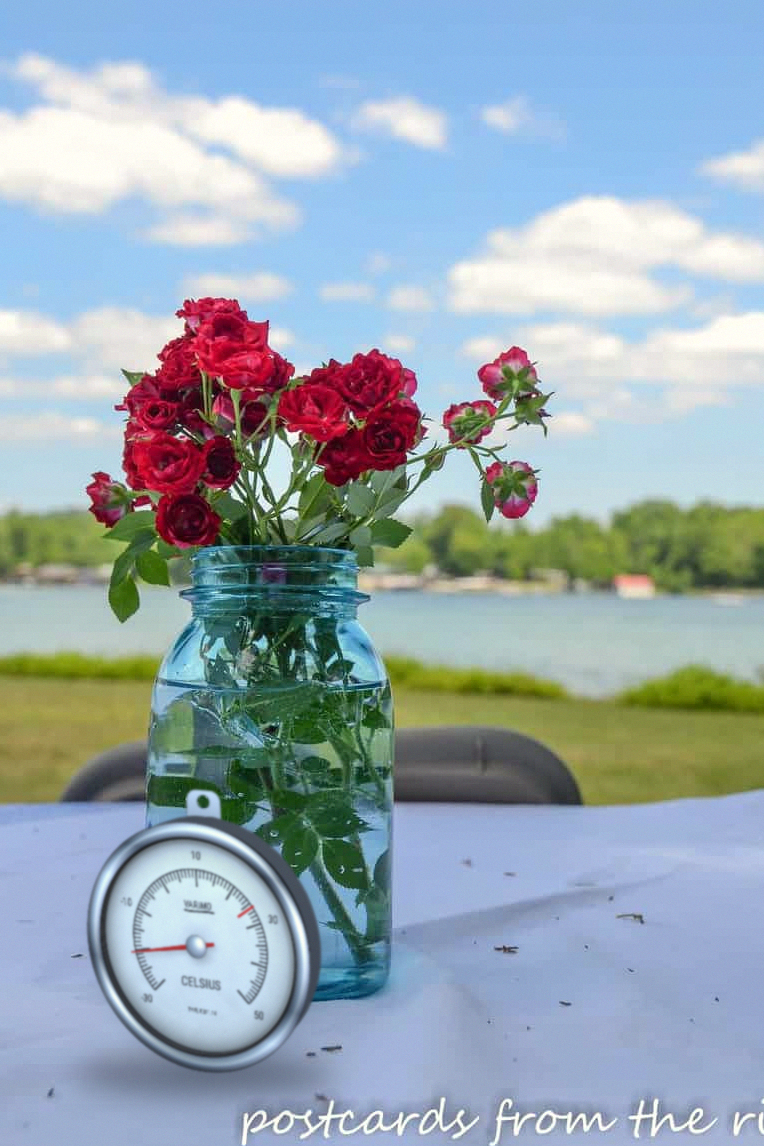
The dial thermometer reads **-20** °C
